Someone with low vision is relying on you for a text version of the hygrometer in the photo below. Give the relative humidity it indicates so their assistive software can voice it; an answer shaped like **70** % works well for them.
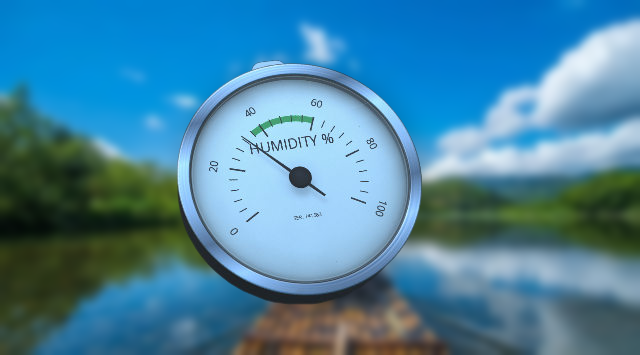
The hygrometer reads **32** %
